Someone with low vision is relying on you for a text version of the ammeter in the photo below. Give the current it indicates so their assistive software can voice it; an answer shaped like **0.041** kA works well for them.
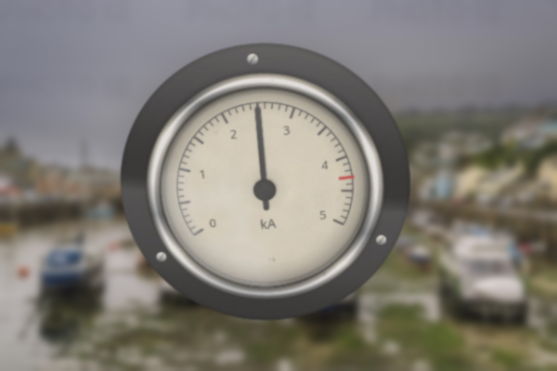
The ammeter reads **2.5** kA
